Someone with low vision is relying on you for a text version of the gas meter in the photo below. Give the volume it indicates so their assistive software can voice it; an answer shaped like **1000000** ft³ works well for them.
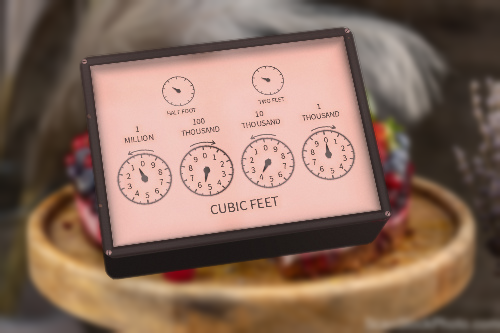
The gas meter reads **54000** ft³
